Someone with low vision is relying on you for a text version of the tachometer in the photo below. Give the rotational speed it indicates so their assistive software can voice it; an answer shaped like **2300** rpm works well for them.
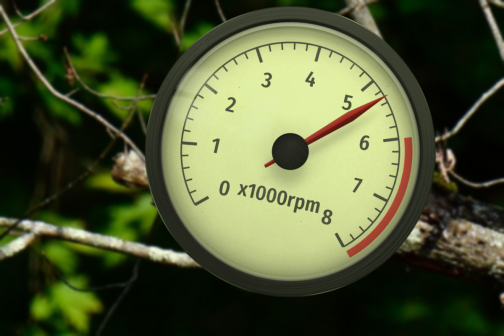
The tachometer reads **5300** rpm
